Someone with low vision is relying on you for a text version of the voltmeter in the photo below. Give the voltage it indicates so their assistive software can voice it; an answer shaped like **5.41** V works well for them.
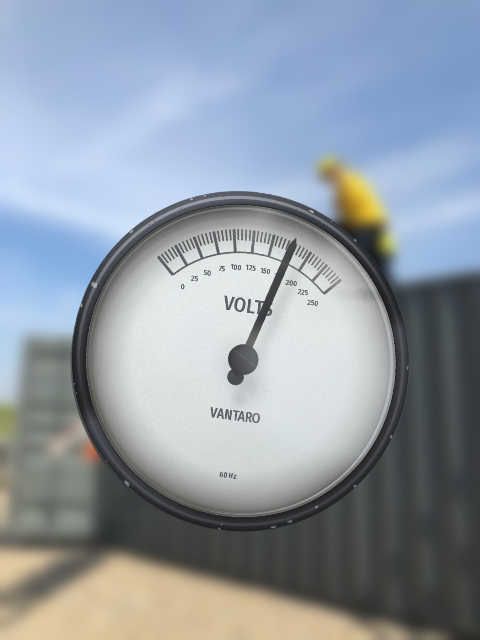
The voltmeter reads **175** V
